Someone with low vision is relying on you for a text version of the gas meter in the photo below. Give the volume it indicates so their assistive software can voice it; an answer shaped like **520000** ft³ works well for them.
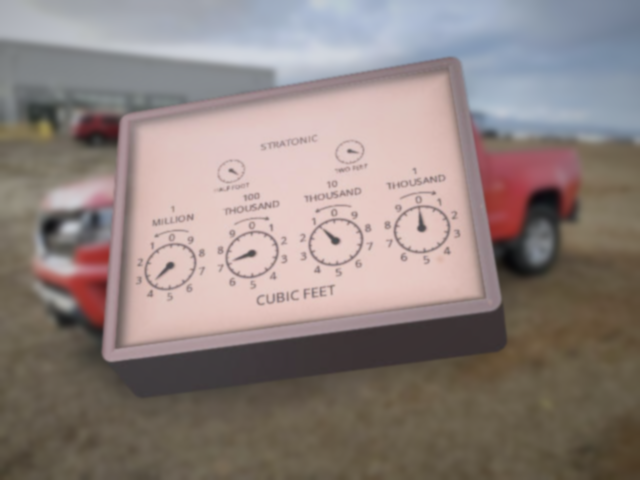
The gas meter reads **371000** ft³
